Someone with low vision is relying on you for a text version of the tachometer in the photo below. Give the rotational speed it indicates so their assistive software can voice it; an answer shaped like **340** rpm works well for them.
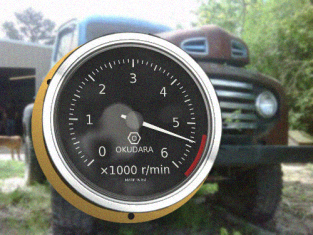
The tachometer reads **5400** rpm
